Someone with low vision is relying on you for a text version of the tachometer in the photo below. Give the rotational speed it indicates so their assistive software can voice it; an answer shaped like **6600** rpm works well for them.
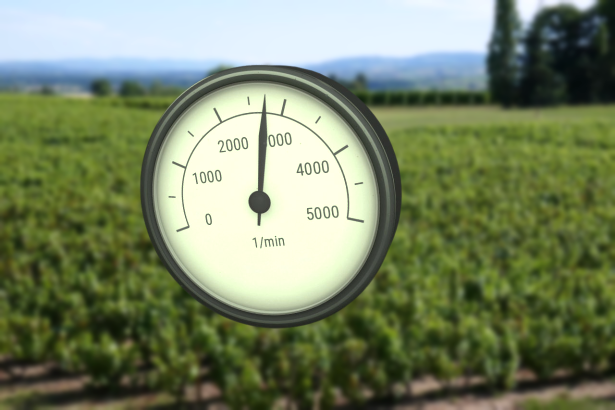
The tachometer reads **2750** rpm
